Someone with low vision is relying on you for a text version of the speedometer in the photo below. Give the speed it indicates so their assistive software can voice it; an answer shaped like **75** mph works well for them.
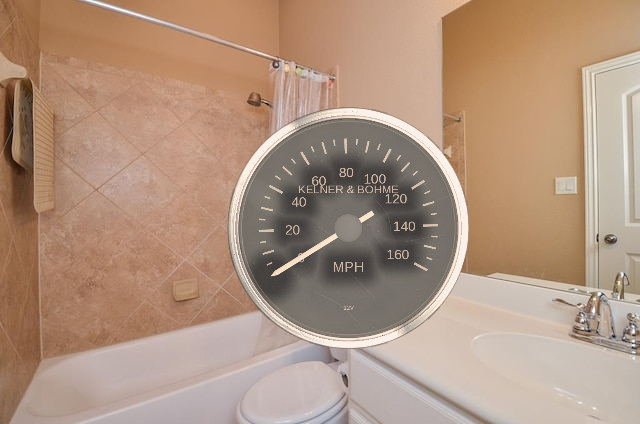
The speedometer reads **0** mph
